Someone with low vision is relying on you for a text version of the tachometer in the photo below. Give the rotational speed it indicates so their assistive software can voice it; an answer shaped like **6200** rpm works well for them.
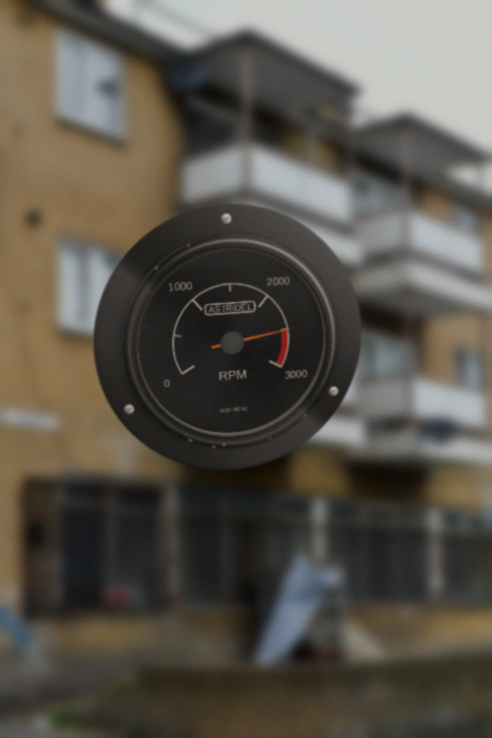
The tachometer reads **2500** rpm
